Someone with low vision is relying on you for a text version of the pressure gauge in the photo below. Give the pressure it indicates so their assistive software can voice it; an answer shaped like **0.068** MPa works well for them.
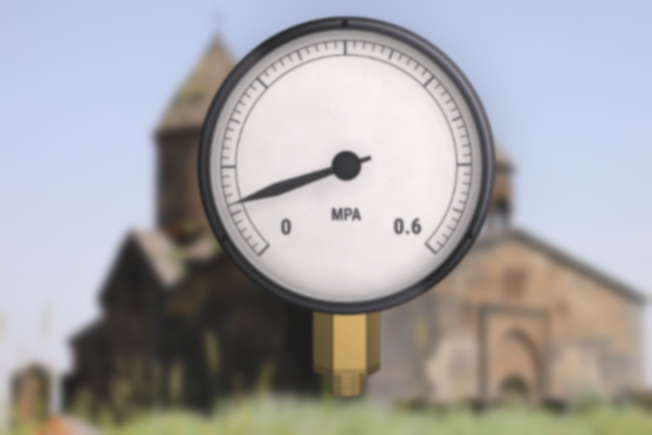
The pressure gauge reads **0.06** MPa
